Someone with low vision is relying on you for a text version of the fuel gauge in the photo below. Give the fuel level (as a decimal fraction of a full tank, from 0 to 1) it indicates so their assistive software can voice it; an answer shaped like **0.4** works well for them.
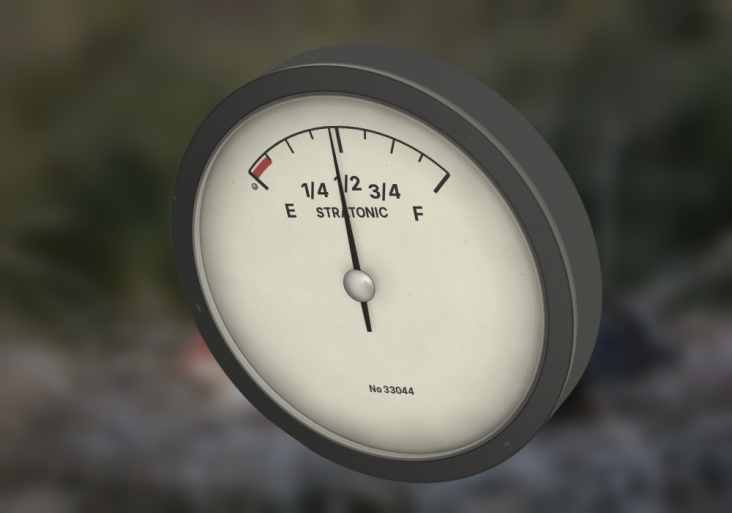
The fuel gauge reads **0.5**
